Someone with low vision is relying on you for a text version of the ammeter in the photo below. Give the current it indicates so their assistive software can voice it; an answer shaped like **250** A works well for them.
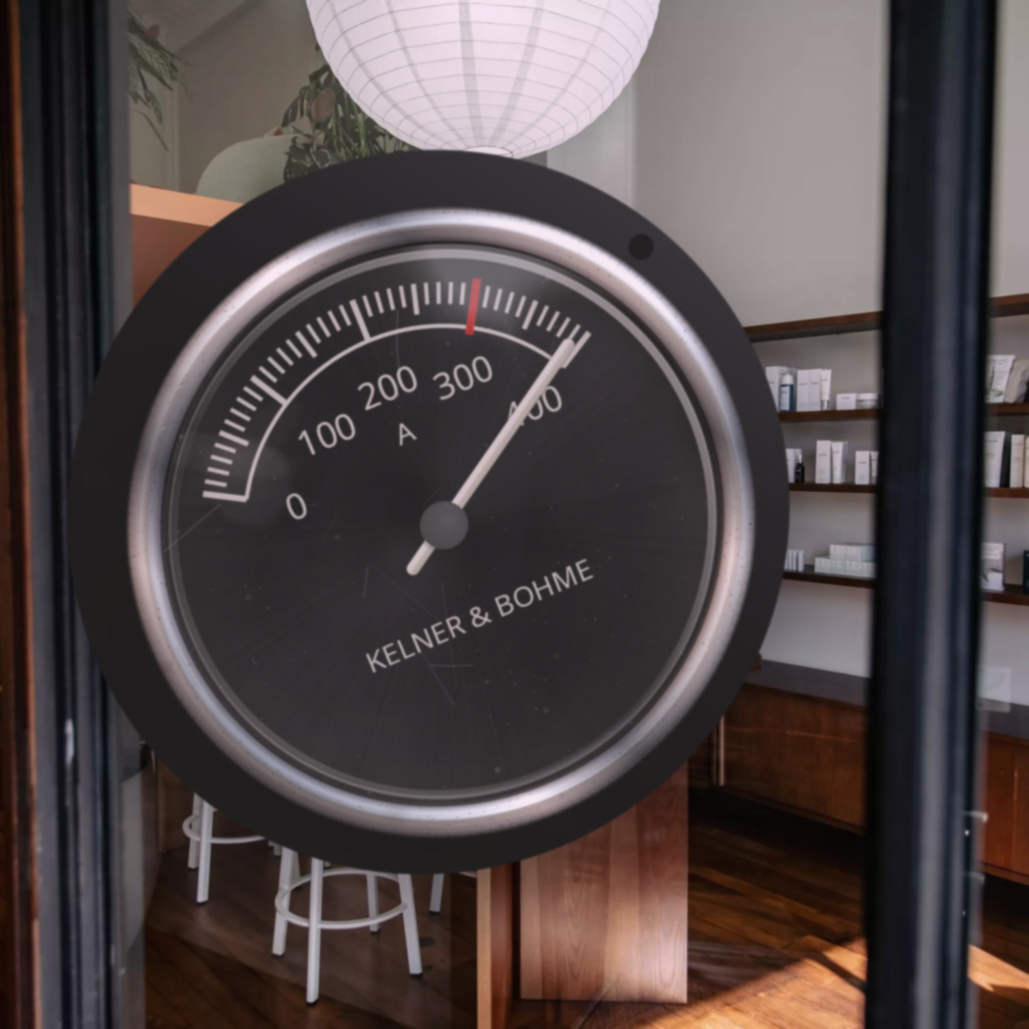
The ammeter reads **390** A
